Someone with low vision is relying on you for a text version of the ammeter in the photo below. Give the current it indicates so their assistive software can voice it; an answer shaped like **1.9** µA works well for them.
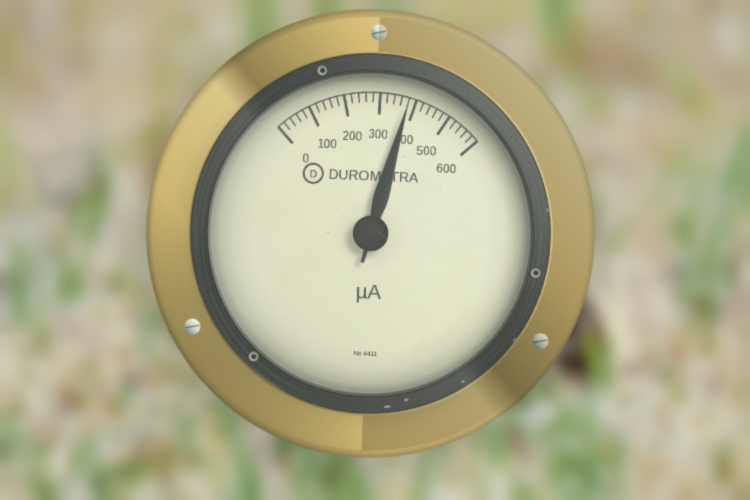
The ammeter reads **380** µA
